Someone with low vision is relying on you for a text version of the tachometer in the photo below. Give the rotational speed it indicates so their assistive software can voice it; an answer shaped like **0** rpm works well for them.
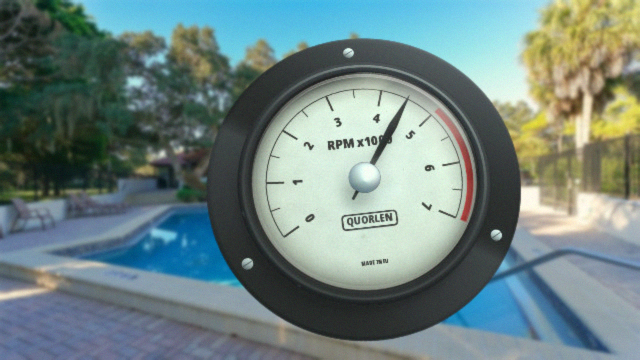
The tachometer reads **4500** rpm
